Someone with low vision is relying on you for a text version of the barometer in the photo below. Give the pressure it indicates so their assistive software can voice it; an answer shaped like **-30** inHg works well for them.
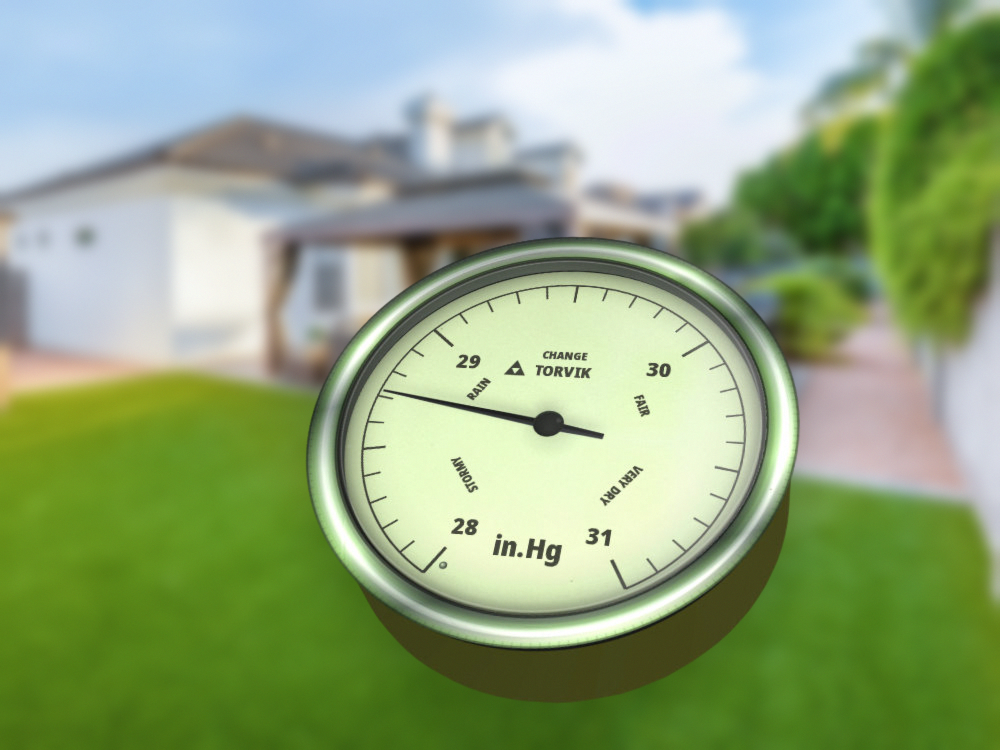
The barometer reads **28.7** inHg
